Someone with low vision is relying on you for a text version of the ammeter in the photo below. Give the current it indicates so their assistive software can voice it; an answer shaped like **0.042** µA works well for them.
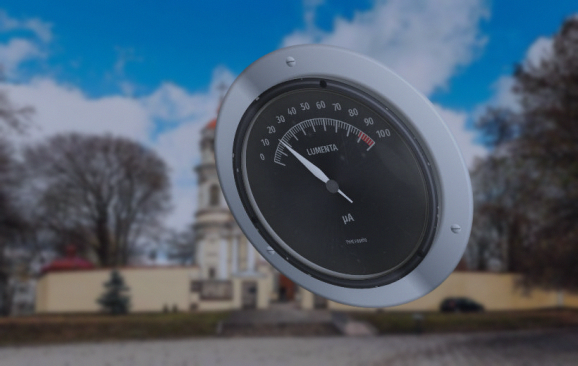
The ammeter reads **20** µA
